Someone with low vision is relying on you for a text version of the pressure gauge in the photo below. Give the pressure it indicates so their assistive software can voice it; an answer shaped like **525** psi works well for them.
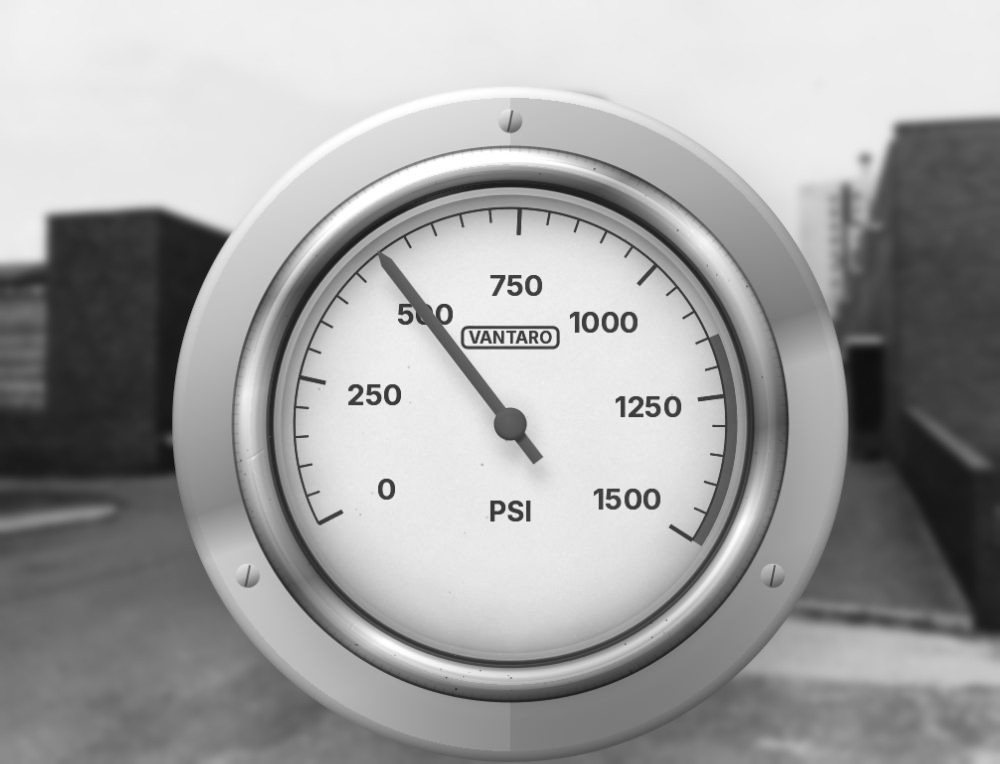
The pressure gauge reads **500** psi
